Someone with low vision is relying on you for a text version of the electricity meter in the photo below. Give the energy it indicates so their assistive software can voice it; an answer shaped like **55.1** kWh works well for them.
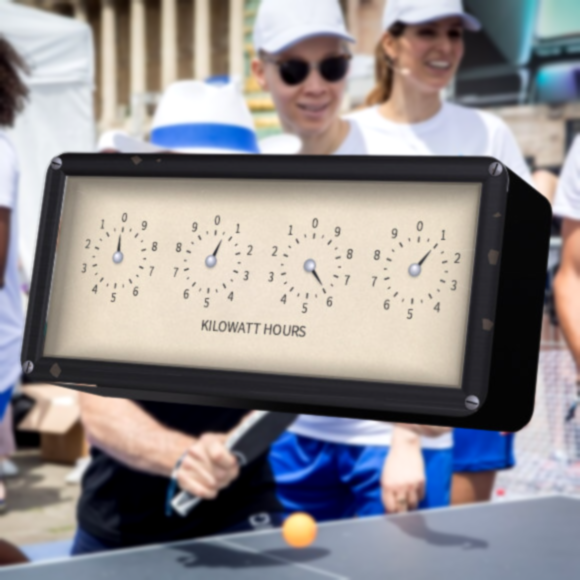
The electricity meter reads **61** kWh
